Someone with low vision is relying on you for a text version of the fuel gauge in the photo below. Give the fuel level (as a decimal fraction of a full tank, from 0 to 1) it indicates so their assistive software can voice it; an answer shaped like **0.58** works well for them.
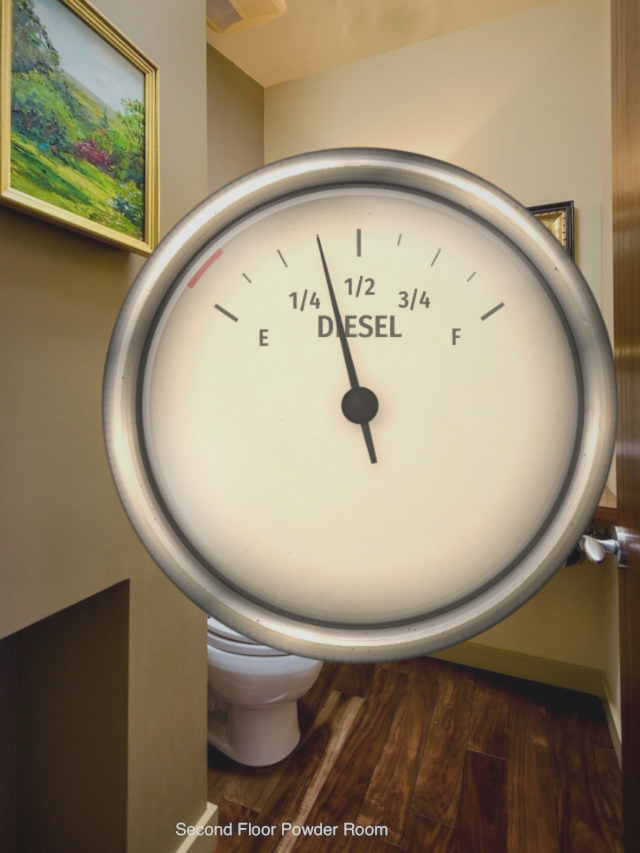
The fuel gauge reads **0.375**
